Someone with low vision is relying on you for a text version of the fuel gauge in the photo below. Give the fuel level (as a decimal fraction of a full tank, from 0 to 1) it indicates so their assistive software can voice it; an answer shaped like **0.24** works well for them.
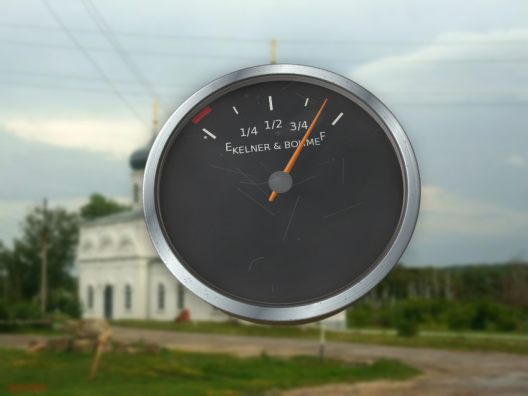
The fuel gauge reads **0.875**
